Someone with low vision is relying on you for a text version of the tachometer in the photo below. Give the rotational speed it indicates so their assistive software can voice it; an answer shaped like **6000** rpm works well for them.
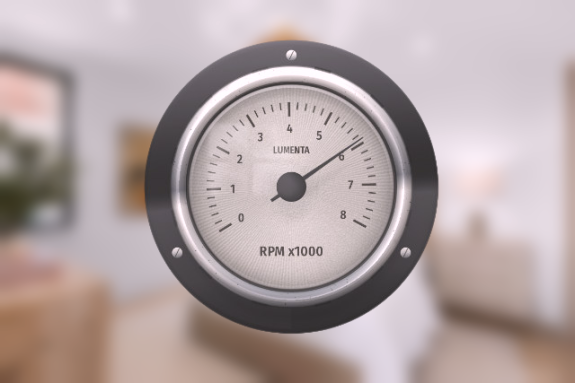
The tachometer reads **5900** rpm
